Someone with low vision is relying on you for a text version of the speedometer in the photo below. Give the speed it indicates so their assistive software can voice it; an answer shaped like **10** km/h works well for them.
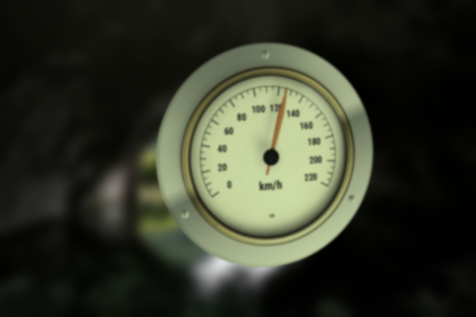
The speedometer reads **125** km/h
